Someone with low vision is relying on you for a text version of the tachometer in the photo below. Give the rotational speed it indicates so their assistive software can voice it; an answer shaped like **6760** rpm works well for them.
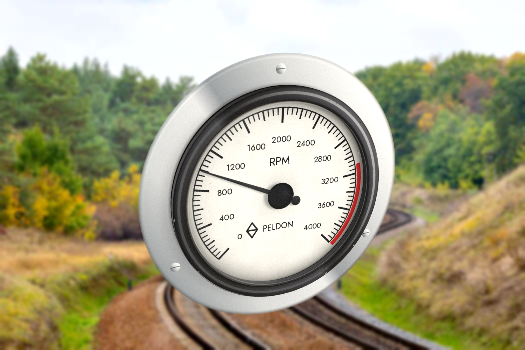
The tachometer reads **1000** rpm
